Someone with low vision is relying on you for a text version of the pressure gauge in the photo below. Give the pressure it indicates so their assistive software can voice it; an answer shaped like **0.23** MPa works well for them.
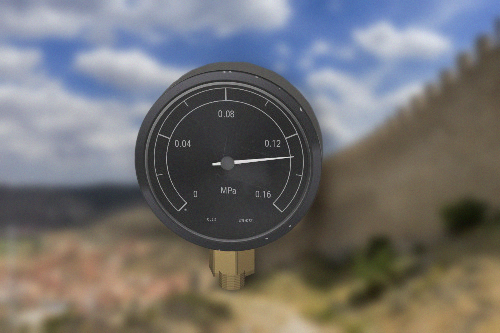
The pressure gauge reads **0.13** MPa
